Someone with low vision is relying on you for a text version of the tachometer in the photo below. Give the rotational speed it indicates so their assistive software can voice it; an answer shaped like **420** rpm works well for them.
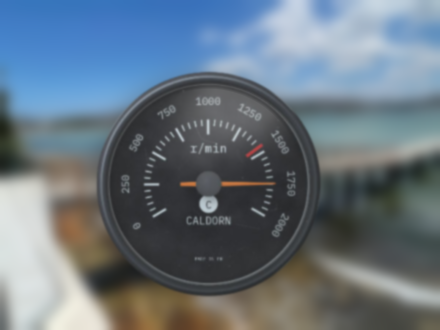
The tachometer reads **1750** rpm
